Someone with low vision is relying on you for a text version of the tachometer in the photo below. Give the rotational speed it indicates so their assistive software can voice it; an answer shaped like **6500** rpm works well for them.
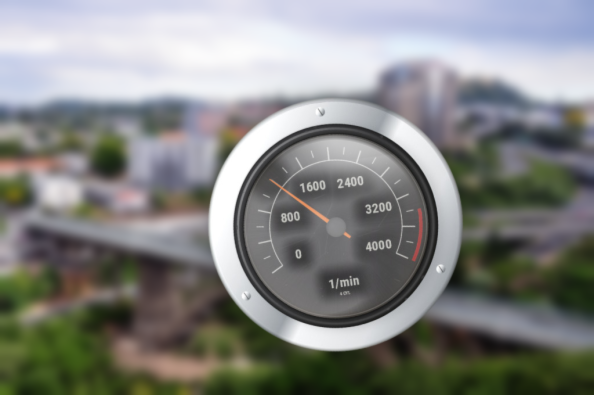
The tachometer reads **1200** rpm
